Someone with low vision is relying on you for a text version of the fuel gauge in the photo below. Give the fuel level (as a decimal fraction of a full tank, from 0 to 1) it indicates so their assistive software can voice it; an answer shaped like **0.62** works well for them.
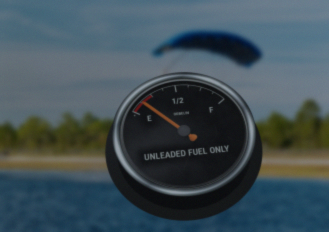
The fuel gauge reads **0.125**
